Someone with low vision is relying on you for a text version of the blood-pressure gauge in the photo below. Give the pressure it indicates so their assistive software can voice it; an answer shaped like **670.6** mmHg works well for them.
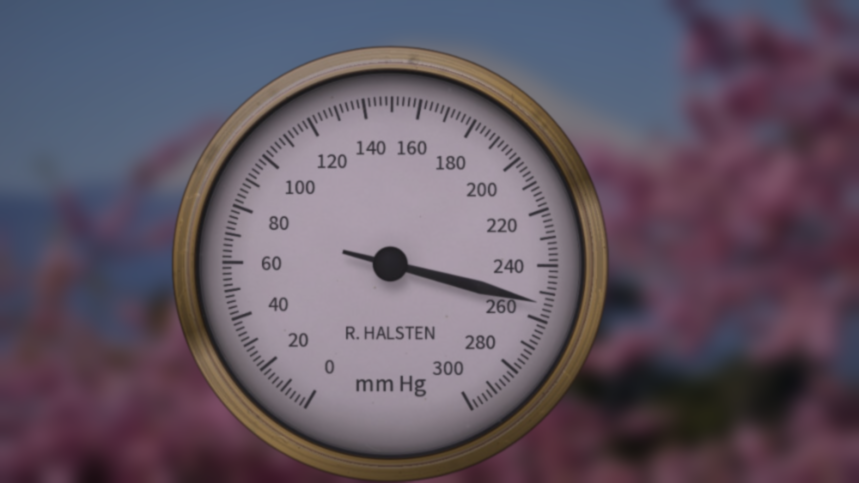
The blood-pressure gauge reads **254** mmHg
